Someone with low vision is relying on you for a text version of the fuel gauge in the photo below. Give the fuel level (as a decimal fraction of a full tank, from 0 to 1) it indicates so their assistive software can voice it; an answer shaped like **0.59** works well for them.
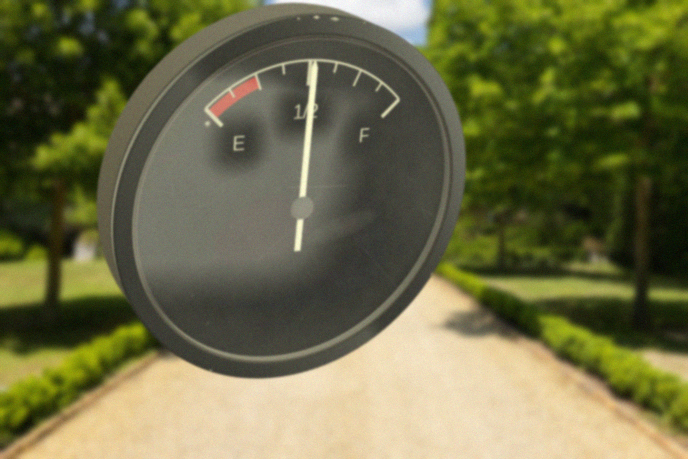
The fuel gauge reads **0.5**
